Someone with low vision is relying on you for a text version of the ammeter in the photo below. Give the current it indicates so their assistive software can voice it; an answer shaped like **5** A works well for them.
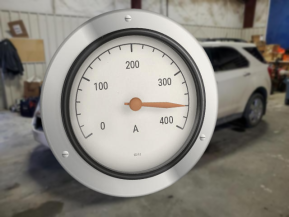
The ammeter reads **360** A
